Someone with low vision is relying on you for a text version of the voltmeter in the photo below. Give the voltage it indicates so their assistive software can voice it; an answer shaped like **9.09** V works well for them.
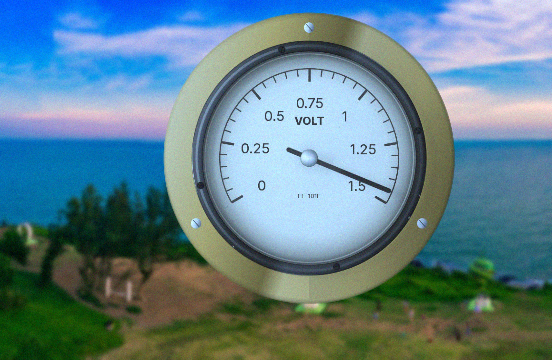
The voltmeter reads **1.45** V
